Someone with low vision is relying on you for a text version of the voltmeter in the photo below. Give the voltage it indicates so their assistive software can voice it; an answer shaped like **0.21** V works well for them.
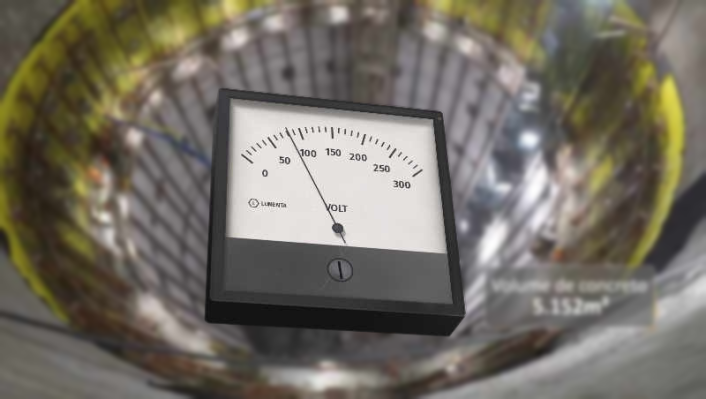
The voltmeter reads **80** V
